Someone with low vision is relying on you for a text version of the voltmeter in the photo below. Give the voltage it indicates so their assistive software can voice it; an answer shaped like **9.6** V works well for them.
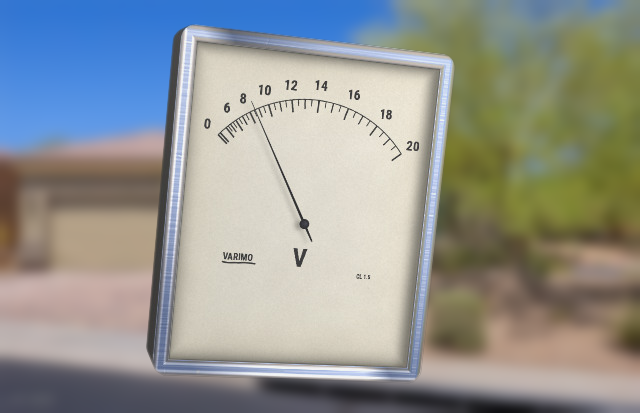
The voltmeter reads **8.5** V
